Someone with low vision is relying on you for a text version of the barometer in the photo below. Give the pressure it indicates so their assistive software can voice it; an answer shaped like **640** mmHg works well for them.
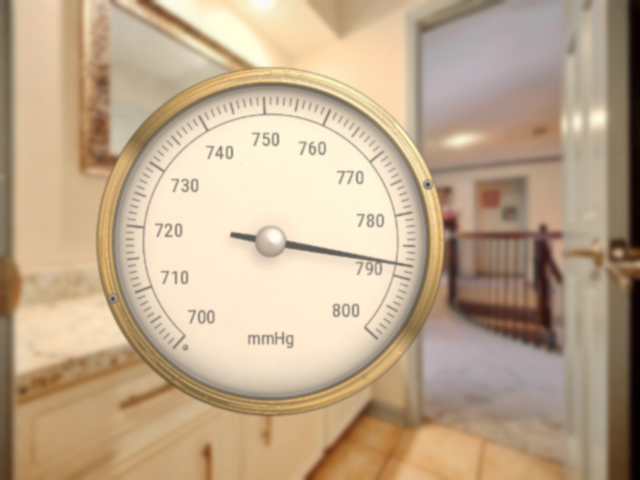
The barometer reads **788** mmHg
